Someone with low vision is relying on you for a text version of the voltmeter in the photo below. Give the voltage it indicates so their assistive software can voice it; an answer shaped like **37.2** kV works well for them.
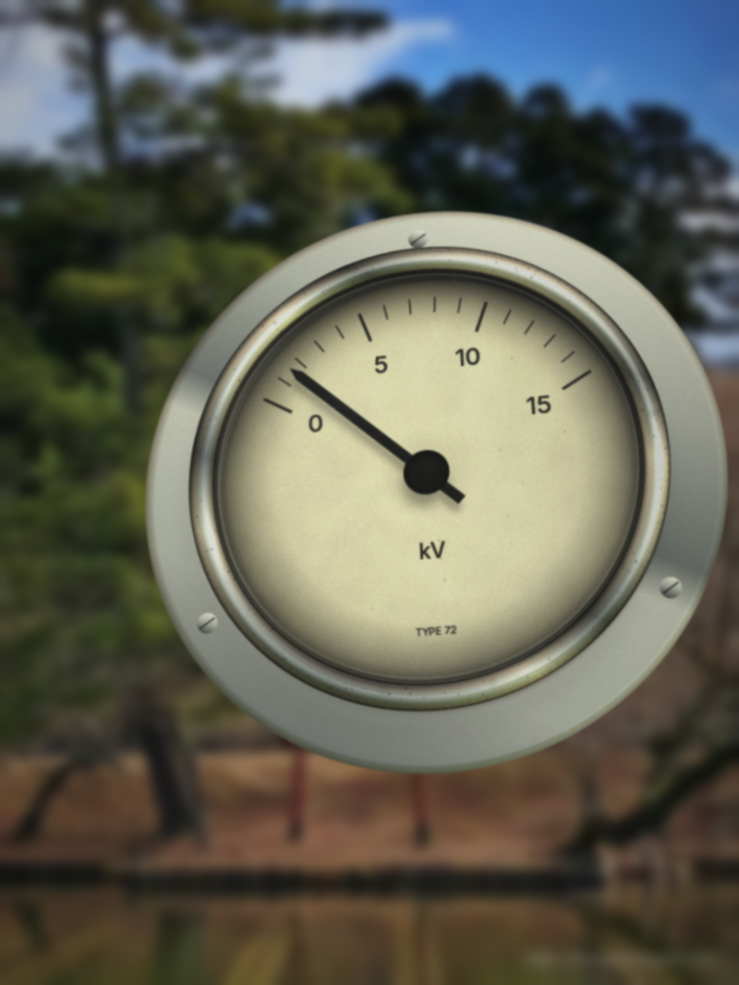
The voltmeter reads **1.5** kV
